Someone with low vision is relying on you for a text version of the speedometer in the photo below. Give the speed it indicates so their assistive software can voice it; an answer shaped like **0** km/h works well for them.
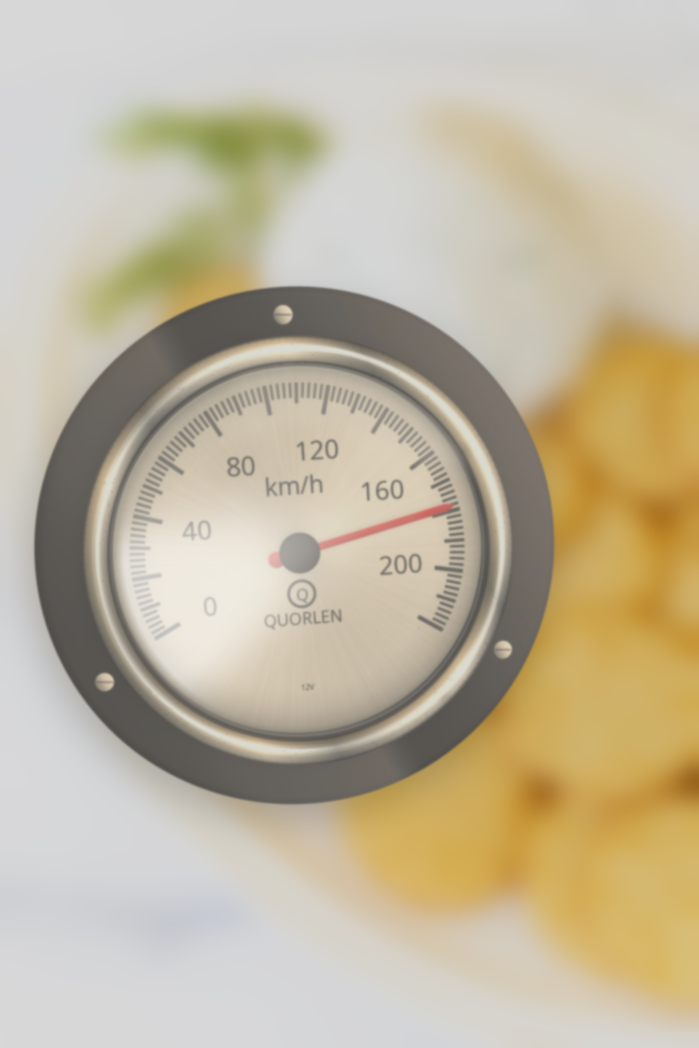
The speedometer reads **178** km/h
